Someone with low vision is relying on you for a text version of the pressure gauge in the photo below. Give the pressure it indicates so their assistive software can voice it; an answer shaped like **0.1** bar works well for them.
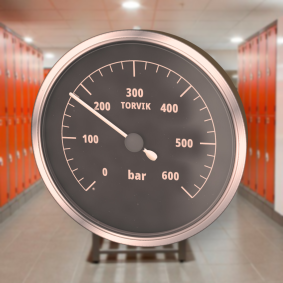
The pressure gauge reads **180** bar
